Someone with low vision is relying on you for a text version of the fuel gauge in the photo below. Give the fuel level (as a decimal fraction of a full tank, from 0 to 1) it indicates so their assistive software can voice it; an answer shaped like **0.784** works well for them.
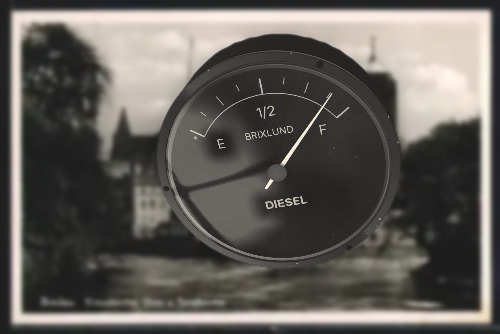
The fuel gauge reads **0.875**
